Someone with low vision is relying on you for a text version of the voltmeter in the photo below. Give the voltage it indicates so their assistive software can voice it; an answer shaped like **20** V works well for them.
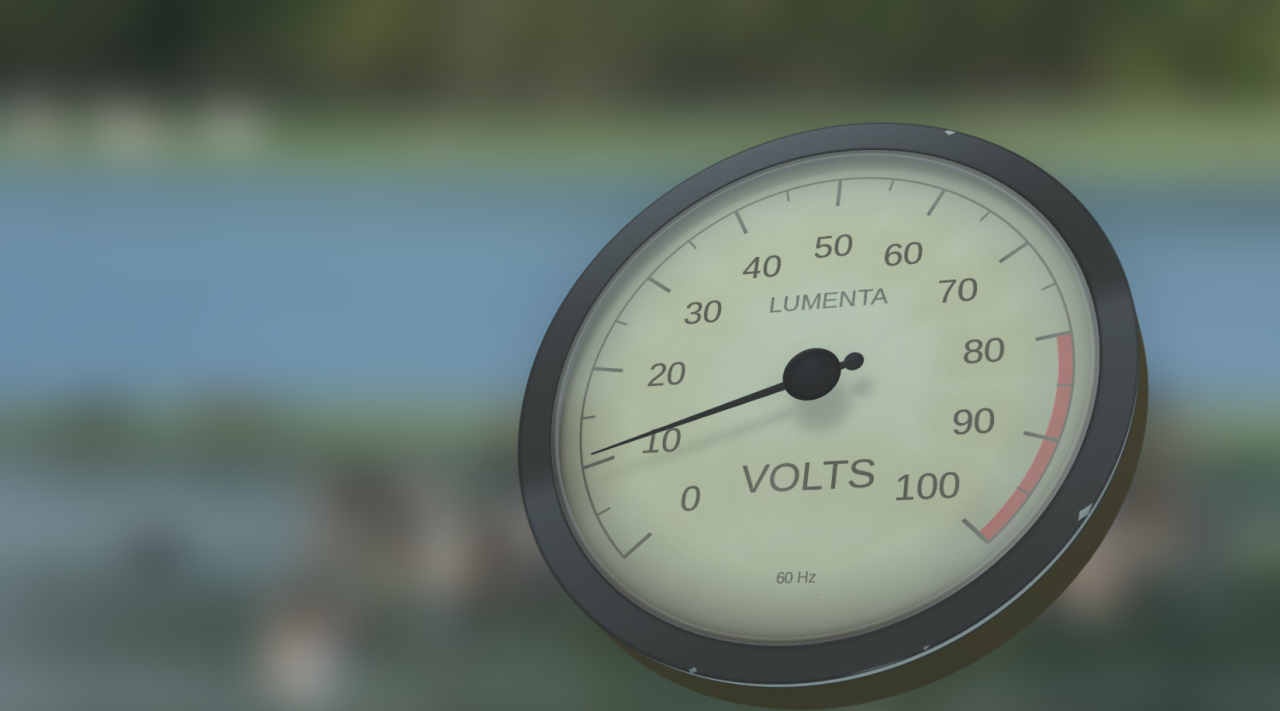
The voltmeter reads **10** V
